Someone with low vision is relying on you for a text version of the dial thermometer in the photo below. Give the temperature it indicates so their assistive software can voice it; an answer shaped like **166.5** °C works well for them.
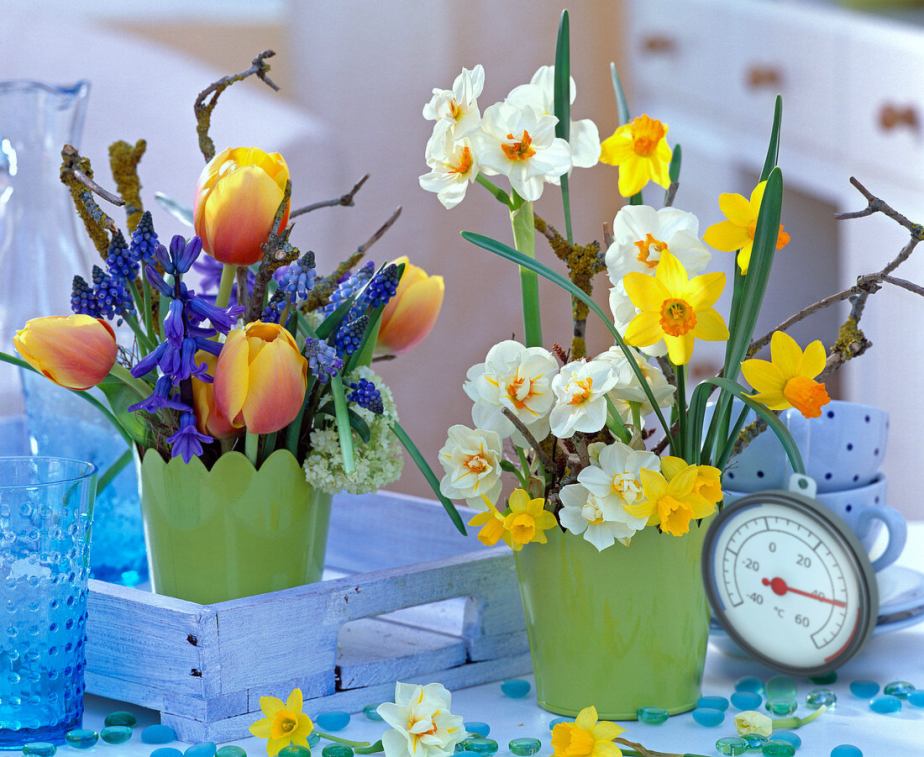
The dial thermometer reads **40** °C
